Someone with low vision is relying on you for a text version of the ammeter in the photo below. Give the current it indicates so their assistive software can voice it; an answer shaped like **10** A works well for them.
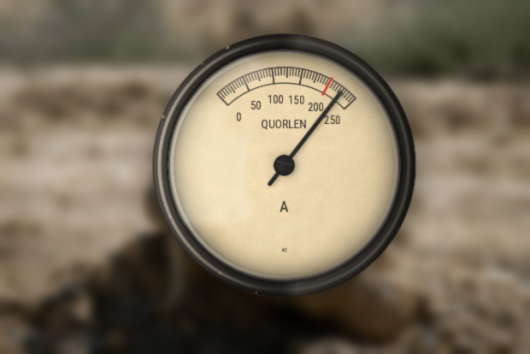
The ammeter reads **225** A
